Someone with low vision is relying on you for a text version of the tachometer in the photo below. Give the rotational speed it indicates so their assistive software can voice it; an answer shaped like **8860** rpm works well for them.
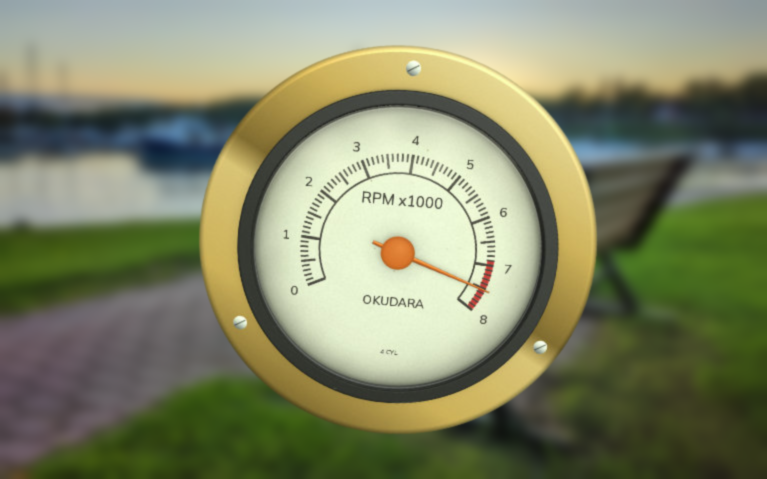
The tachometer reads **7500** rpm
